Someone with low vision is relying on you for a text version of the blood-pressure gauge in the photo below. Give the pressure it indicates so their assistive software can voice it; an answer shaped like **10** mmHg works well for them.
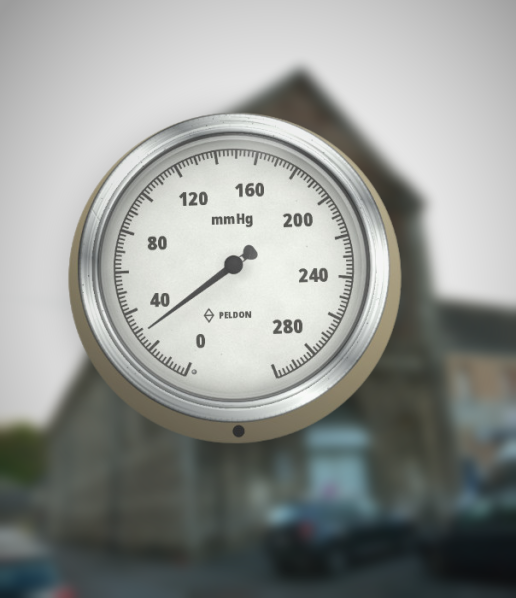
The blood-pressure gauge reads **28** mmHg
